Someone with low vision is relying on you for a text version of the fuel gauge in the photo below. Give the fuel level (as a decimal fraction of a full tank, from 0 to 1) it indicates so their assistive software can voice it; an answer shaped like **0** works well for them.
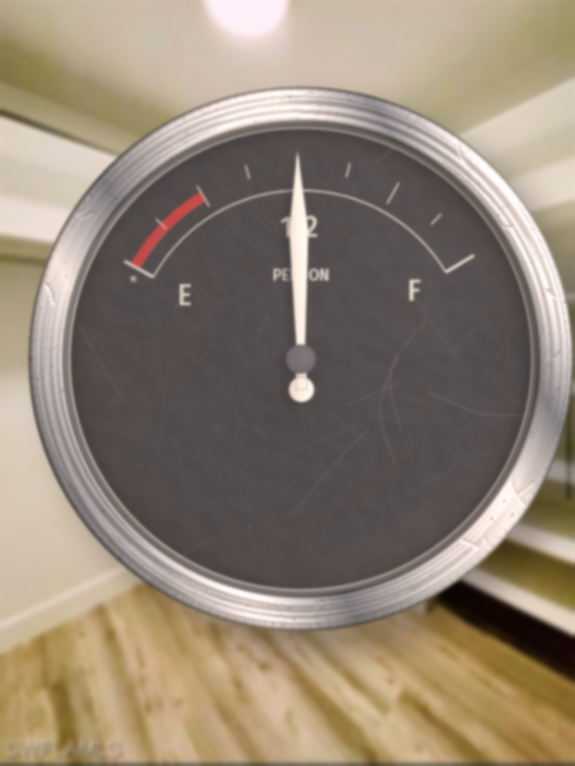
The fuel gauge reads **0.5**
